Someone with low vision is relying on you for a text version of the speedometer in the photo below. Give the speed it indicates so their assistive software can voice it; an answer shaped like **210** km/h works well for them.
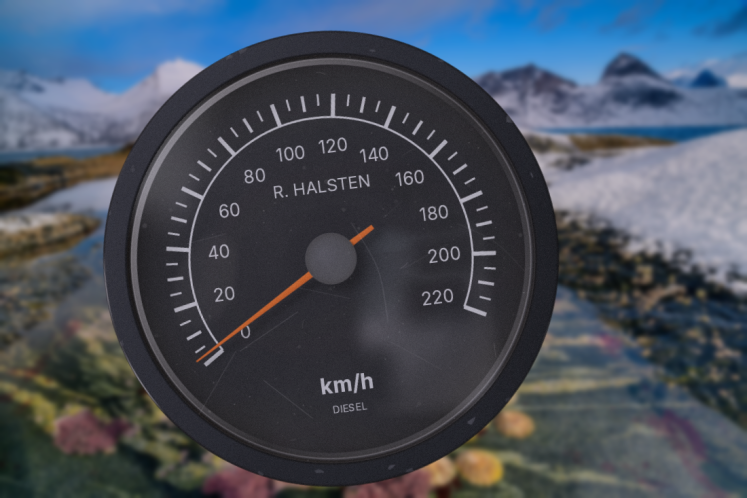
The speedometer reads **2.5** km/h
